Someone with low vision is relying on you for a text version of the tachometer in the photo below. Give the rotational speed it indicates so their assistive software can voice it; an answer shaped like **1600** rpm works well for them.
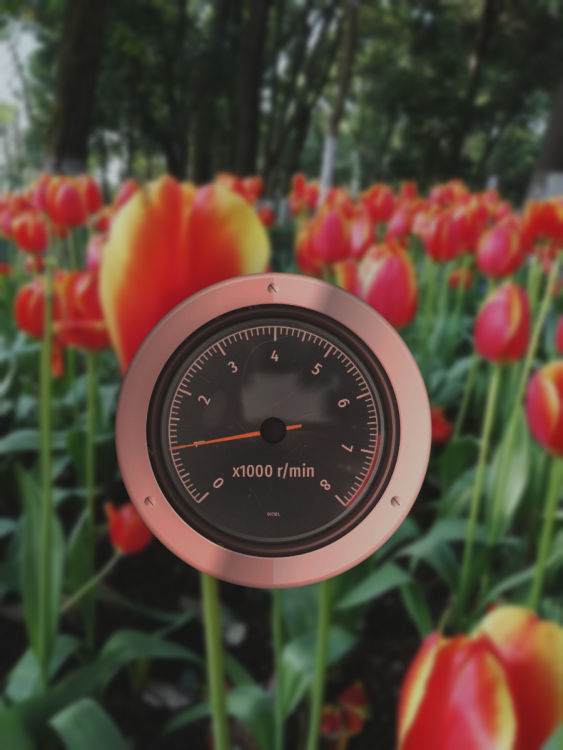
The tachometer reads **1000** rpm
